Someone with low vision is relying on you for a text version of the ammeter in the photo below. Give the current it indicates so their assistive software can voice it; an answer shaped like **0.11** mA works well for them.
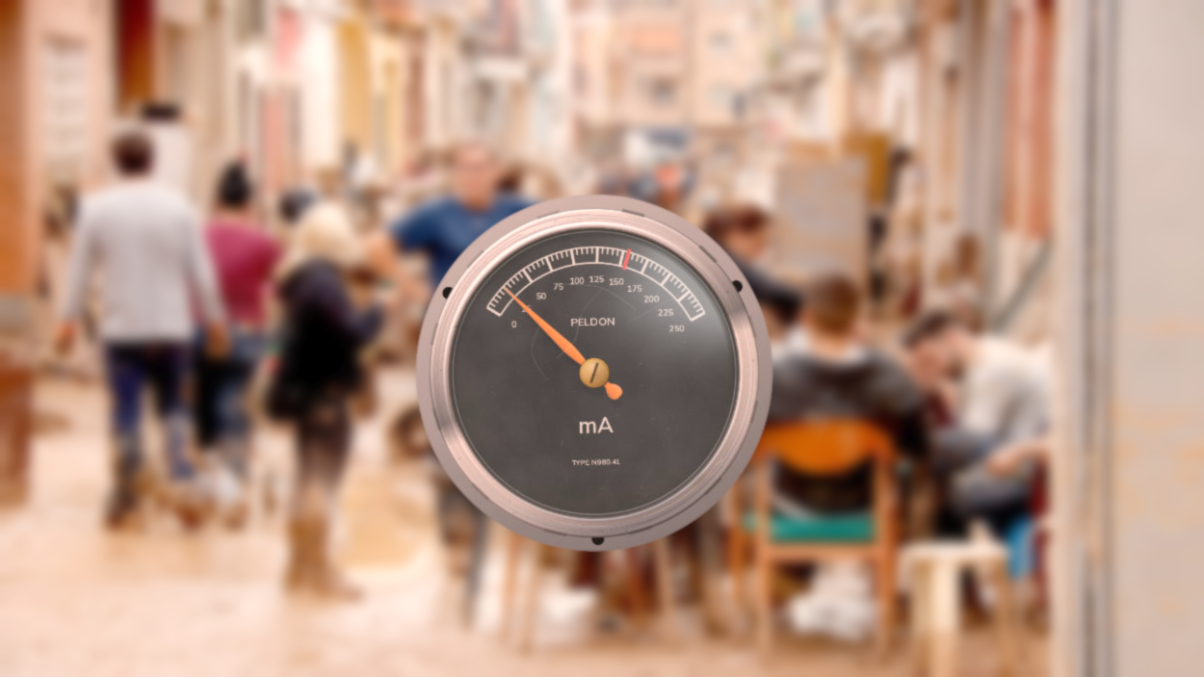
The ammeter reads **25** mA
